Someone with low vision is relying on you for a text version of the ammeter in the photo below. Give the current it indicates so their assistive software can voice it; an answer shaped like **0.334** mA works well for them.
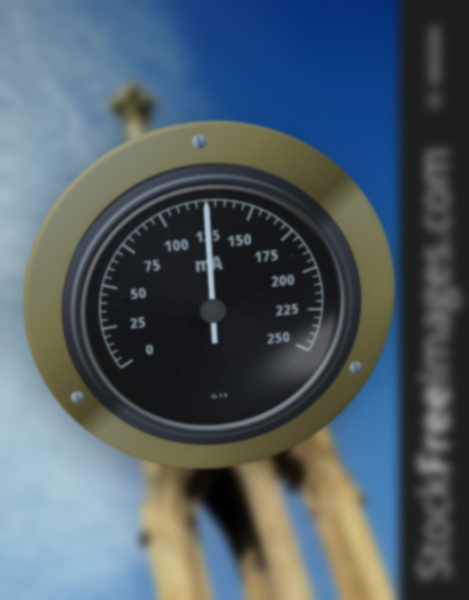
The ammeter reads **125** mA
